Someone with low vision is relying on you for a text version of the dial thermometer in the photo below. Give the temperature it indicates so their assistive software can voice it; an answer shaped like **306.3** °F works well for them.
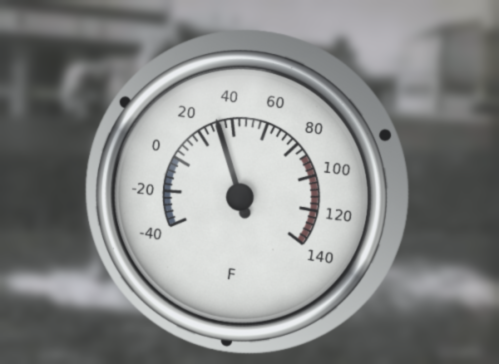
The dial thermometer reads **32** °F
